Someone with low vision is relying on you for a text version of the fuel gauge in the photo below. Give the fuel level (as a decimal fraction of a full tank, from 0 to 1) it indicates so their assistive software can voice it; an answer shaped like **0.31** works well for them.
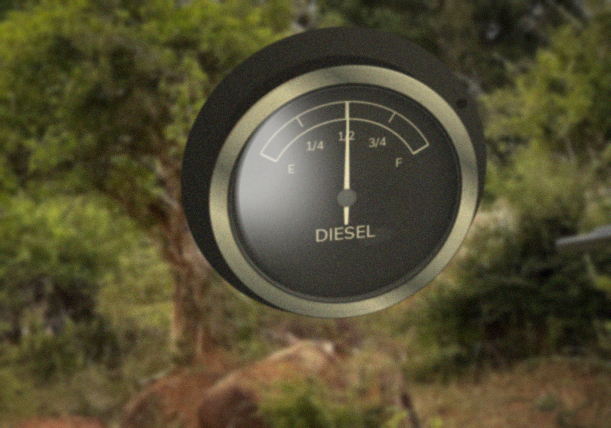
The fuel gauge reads **0.5**
